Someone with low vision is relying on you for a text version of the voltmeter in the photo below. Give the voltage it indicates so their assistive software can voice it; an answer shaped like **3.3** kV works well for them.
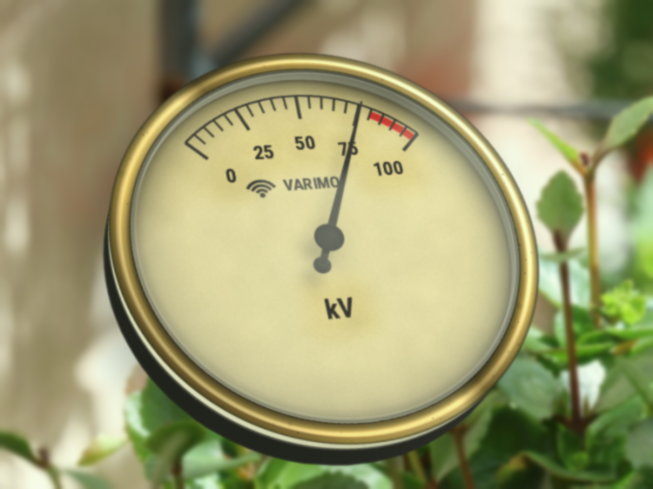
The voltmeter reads **75** kV
